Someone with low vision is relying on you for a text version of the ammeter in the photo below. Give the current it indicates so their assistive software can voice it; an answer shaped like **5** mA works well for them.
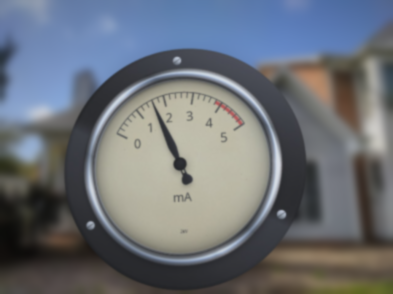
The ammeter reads **1.6** mA
